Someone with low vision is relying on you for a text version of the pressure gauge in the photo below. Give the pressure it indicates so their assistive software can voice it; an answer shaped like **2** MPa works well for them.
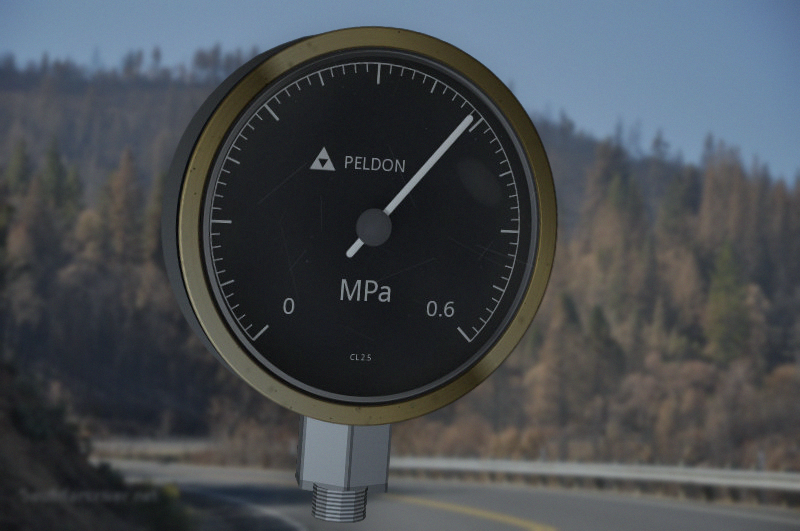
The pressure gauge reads **0.39** MPa
